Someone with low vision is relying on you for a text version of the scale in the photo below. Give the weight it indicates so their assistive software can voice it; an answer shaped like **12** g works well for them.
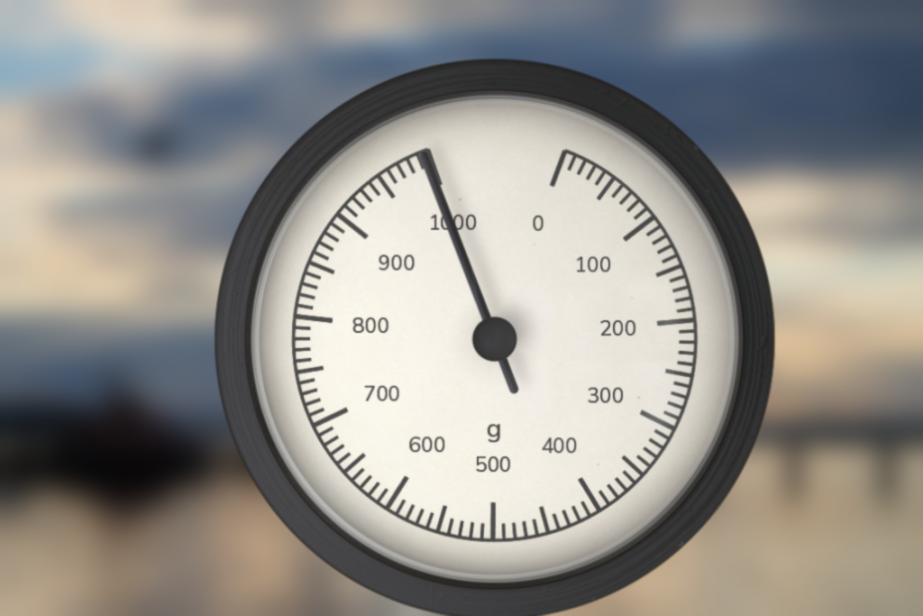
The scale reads **995** g
